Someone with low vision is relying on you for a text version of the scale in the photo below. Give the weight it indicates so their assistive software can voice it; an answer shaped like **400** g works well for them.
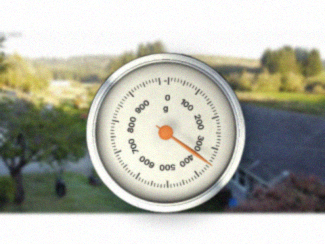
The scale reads **350** g
